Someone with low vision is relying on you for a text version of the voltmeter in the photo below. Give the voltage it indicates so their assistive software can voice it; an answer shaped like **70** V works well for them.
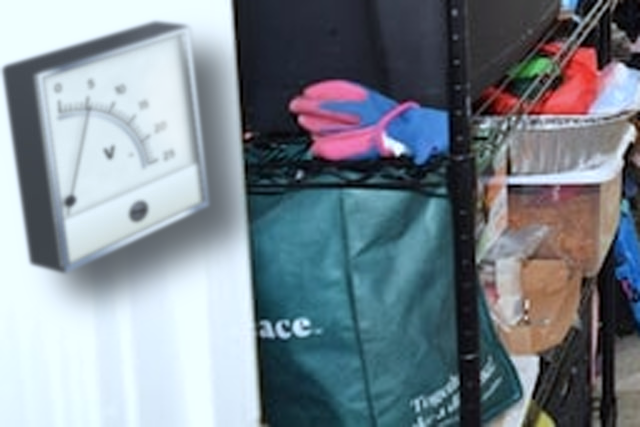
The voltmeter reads **5** V
